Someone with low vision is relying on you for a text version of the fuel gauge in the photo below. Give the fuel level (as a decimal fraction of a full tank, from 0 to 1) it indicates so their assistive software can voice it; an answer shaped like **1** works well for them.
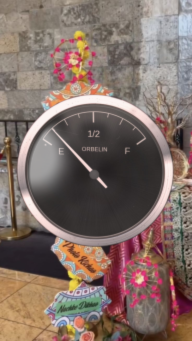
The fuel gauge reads **0.125**
